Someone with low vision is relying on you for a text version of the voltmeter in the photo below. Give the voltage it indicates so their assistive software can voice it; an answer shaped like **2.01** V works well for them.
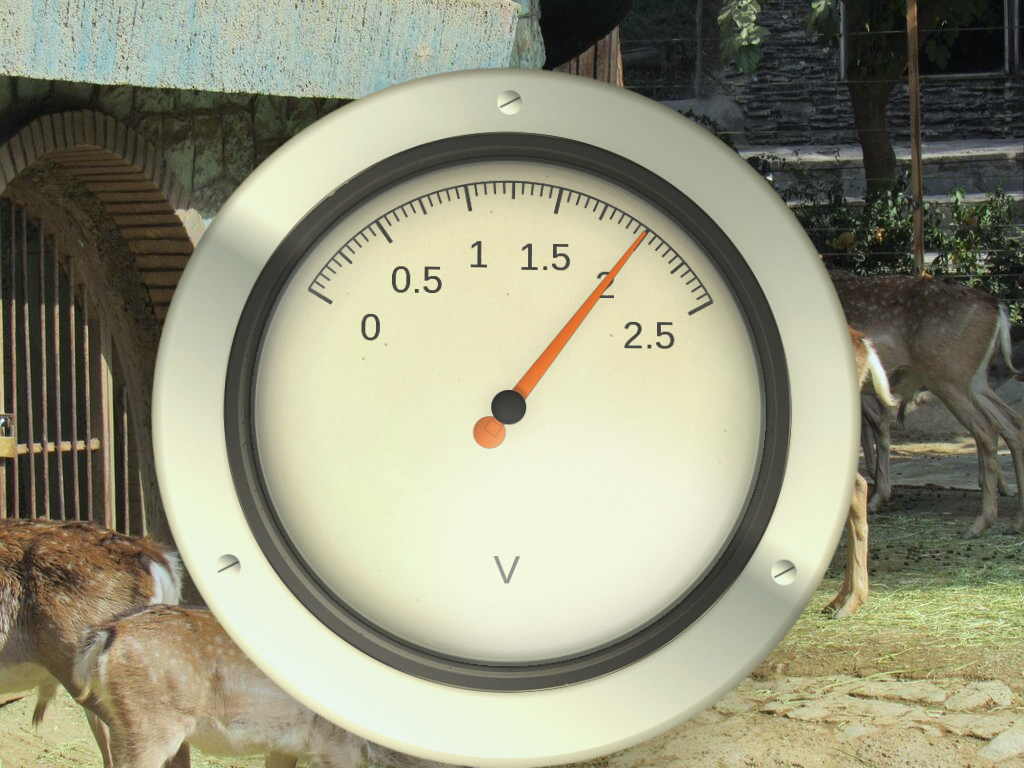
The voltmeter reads **2** V
